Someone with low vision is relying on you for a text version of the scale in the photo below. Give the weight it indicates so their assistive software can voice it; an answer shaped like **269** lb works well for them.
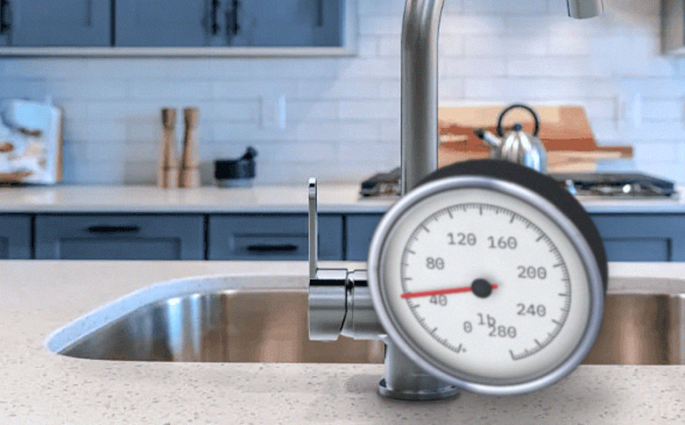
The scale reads **50** lb
